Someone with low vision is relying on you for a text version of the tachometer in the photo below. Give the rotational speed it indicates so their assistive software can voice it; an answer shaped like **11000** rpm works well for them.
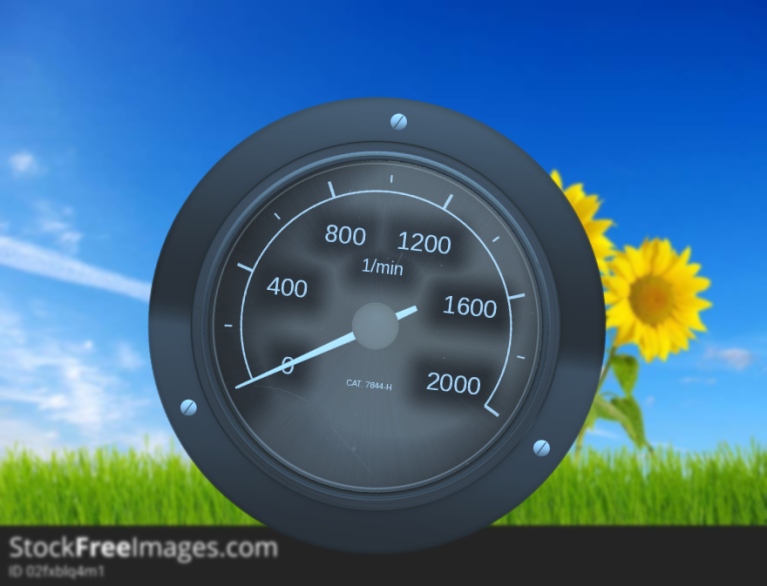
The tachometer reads **0** rpm
